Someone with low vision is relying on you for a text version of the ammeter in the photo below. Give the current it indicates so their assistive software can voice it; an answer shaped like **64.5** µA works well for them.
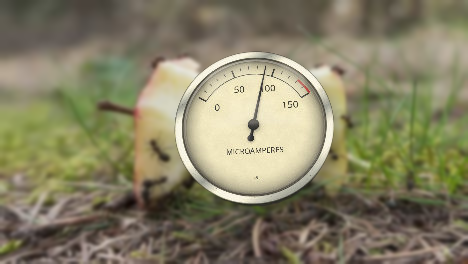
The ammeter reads **90** µA
